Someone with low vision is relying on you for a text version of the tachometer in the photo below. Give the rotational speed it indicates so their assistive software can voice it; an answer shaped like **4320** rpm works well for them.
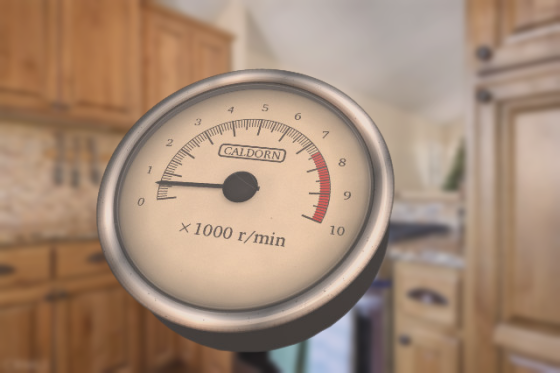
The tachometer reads **500** rpm
